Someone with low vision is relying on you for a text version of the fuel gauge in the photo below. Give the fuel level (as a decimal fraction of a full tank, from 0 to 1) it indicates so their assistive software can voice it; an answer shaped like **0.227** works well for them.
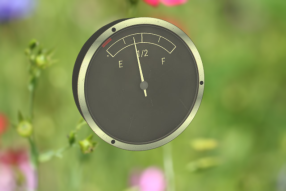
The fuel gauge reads **0.375**
